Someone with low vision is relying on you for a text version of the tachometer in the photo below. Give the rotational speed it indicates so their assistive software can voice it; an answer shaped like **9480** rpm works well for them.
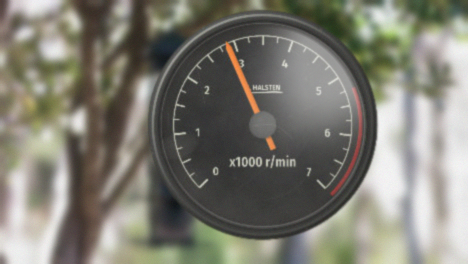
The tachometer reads **2875** rpm
